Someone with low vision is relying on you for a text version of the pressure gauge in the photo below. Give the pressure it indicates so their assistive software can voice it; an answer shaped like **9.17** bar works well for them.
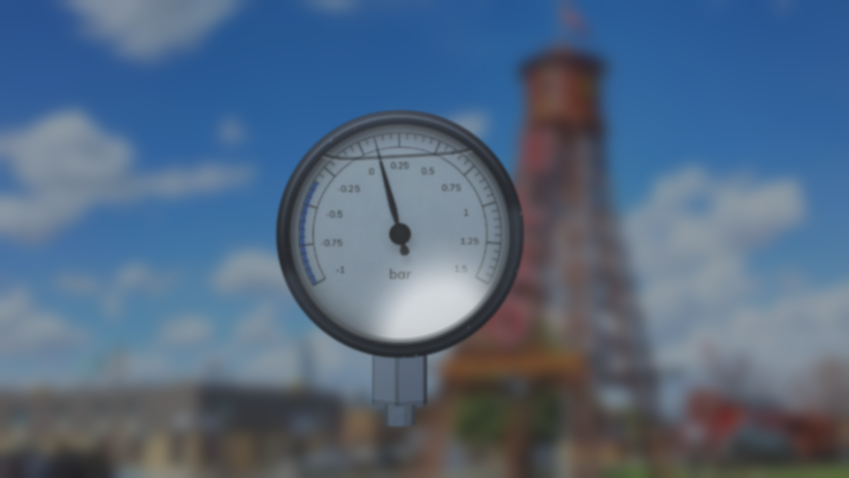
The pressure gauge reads **0.1** bar
